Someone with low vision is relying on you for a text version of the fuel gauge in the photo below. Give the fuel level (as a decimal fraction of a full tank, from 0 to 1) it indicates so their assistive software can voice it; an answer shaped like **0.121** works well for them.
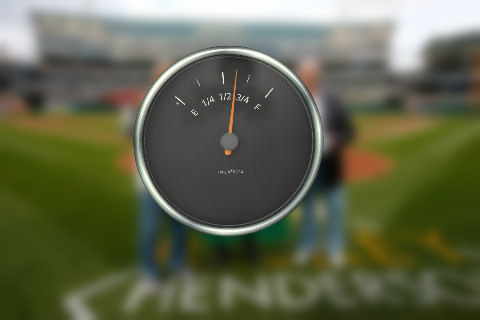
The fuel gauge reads **0.625**
